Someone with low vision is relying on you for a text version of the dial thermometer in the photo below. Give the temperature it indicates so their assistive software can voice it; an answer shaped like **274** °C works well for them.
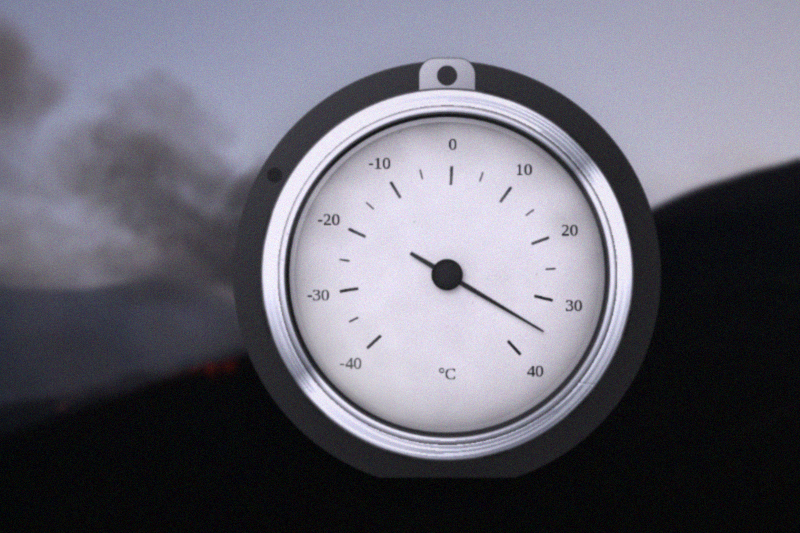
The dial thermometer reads **35** °C
